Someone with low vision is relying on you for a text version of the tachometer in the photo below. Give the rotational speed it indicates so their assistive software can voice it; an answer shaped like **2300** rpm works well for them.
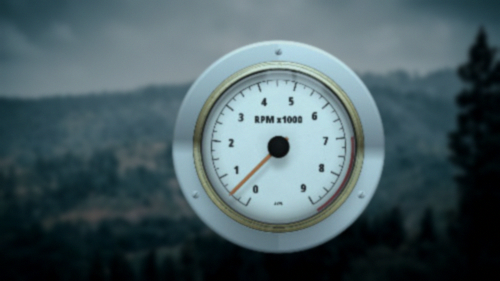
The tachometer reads **500** rpm
